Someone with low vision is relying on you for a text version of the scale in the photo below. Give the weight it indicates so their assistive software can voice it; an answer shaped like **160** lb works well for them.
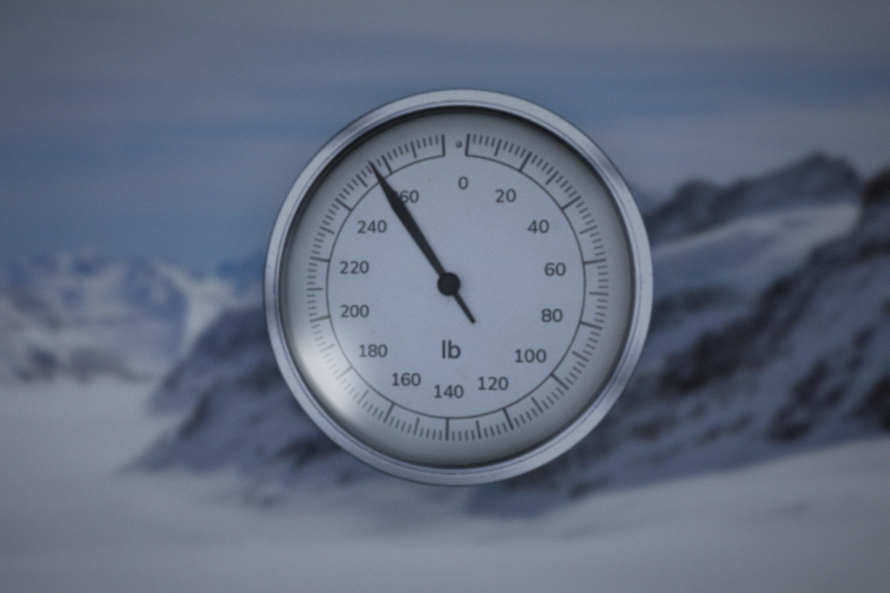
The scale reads **256** lb
